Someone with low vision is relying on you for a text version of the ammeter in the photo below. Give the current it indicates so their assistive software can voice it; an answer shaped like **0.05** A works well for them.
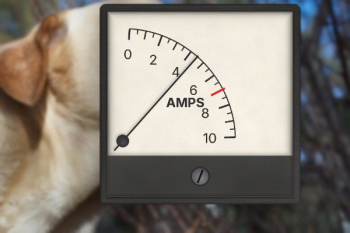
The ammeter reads **4.5** A
